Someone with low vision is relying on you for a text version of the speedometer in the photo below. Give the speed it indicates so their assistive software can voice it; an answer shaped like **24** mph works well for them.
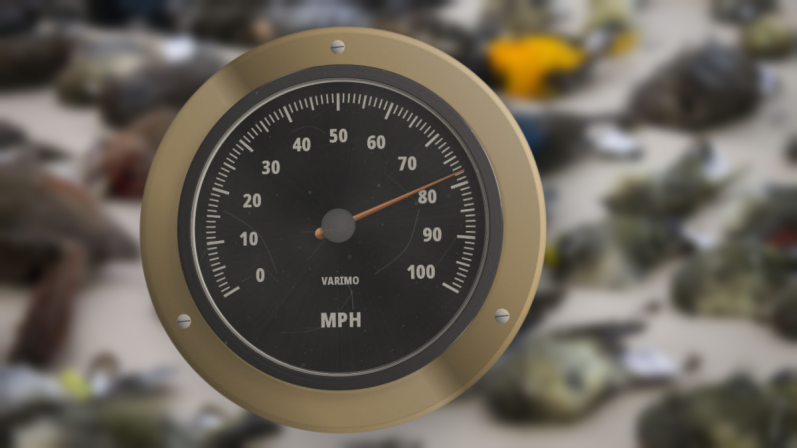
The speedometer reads **78** mph
